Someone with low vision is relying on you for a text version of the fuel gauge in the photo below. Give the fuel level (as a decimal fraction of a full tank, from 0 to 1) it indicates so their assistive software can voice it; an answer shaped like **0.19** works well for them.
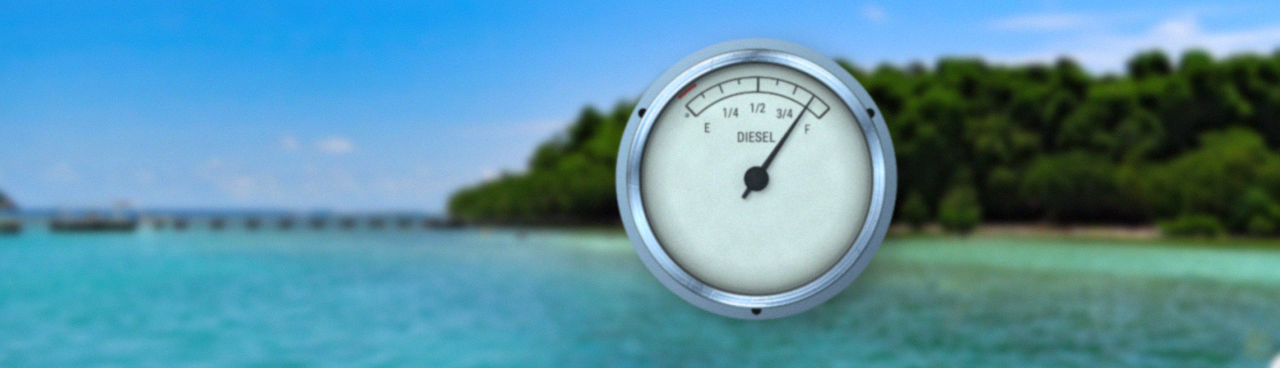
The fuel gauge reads **0.875**
